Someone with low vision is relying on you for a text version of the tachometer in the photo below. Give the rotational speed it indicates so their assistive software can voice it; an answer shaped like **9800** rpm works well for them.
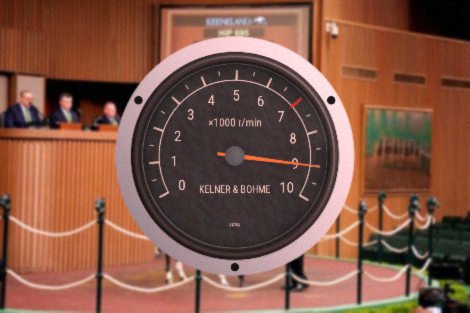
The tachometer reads **9000** rpm
